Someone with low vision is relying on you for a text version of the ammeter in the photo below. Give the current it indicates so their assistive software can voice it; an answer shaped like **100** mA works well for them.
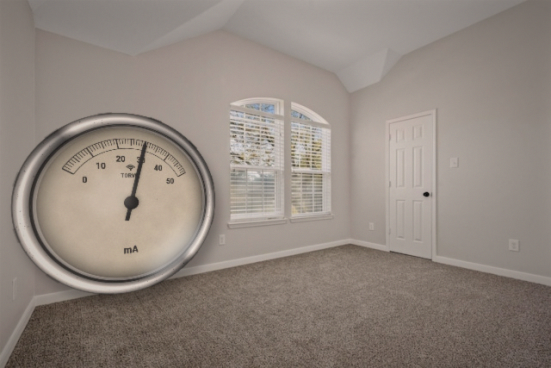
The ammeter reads **30** mA
